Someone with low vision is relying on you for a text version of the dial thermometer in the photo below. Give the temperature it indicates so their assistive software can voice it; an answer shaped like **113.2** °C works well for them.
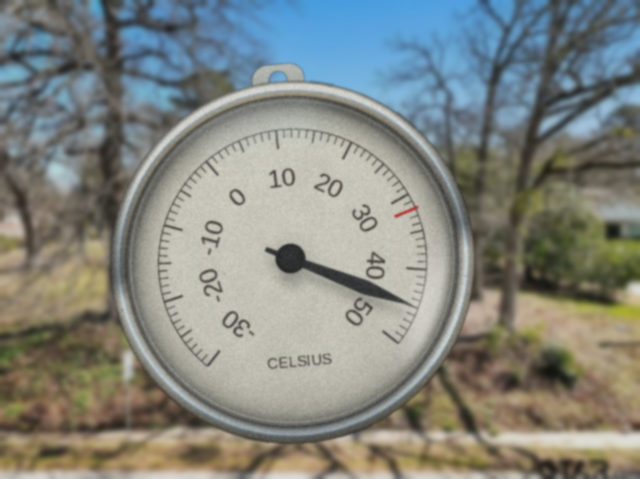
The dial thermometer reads **45** °C
